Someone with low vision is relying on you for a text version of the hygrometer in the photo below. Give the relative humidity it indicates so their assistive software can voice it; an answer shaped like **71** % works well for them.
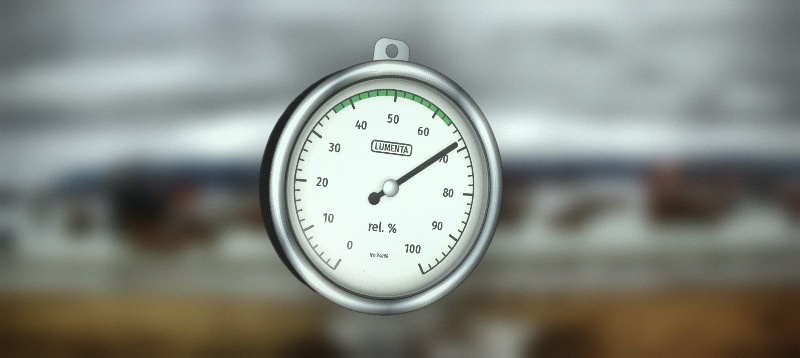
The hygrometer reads **68** %
